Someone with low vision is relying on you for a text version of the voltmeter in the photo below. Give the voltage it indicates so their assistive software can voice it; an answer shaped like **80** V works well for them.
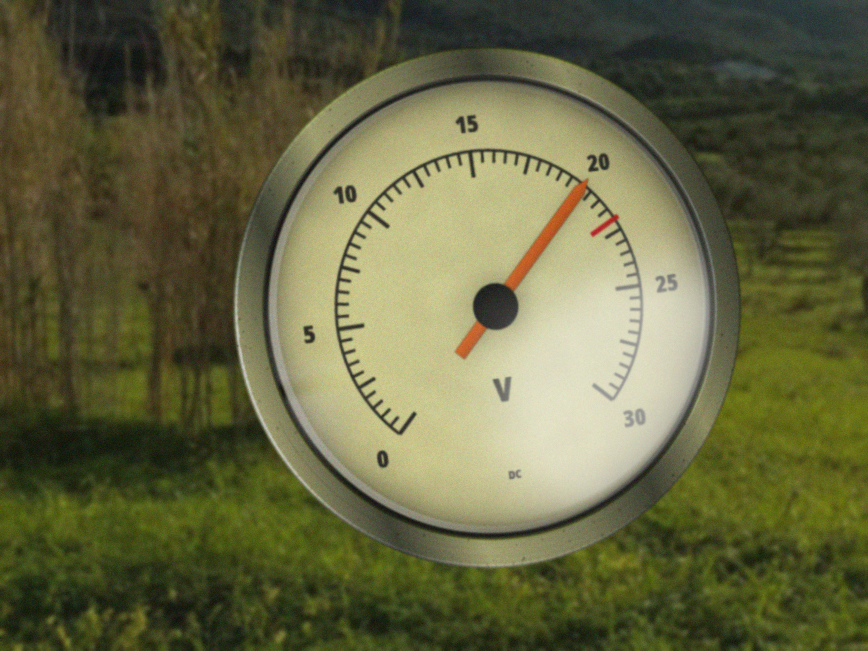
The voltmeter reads **20** V
